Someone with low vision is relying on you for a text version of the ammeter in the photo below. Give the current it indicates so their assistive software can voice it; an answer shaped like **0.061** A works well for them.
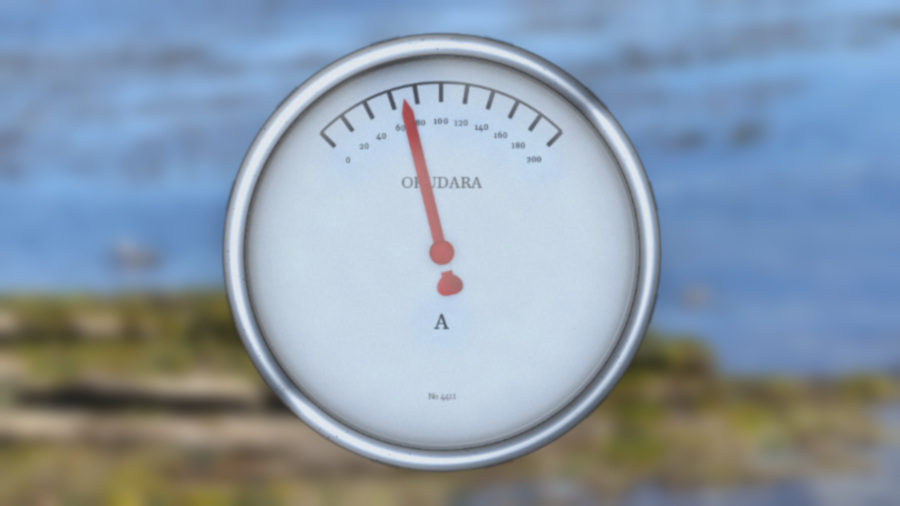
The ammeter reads **70** A
